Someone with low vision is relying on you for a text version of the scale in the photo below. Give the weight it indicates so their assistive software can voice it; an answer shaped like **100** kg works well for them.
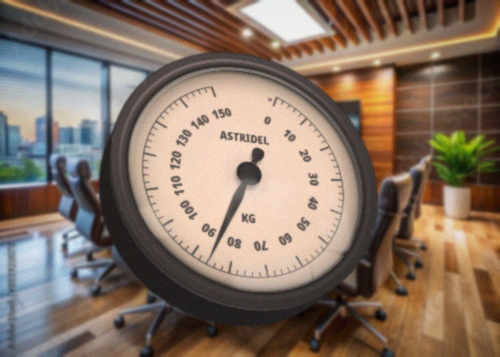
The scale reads **86** kg
